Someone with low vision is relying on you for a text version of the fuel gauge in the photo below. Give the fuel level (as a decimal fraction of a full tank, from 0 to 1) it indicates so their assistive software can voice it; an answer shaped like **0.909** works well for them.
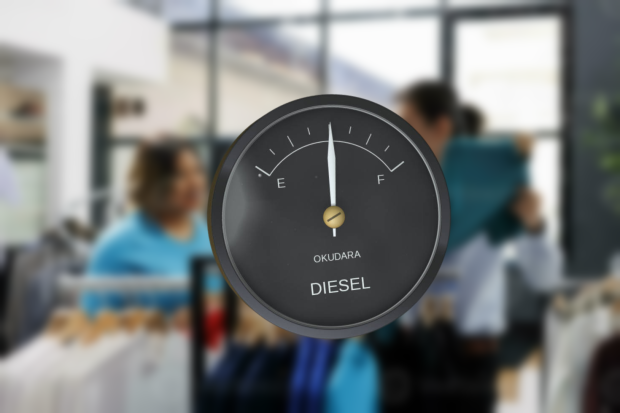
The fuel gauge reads **0.5**
